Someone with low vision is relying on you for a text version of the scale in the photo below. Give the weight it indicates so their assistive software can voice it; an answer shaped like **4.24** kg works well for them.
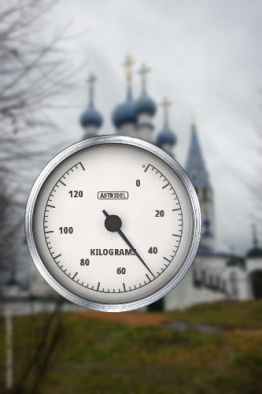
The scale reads **48** kg
